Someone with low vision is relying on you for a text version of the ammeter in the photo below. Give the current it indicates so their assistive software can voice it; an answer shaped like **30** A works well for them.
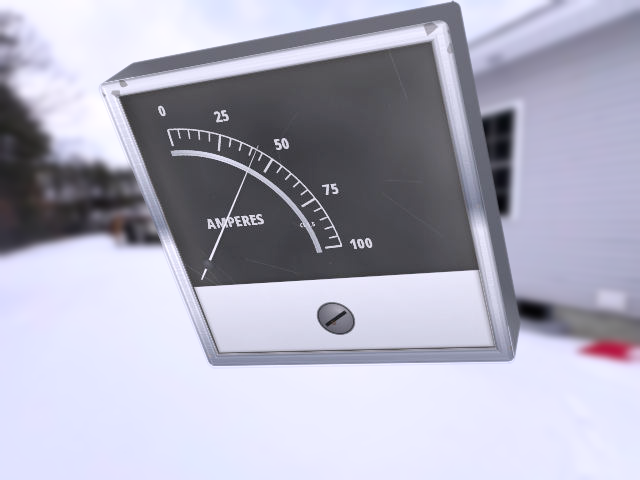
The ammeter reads **42.5** A
